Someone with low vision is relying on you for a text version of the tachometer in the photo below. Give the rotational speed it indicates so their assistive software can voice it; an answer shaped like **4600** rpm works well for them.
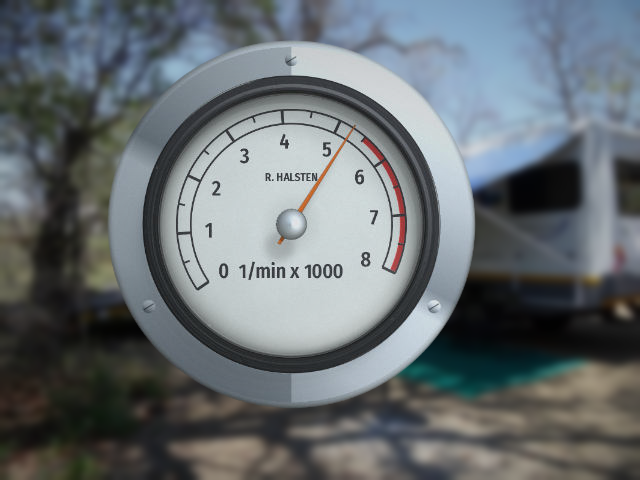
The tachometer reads **5250** rpm
